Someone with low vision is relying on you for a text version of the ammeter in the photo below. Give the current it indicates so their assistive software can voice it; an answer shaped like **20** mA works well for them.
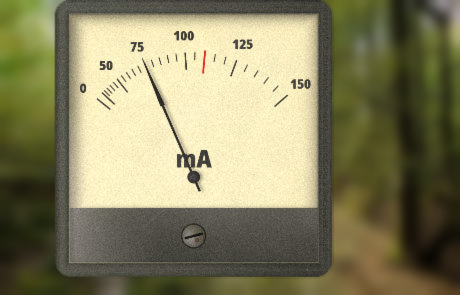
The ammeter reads **75** mA
